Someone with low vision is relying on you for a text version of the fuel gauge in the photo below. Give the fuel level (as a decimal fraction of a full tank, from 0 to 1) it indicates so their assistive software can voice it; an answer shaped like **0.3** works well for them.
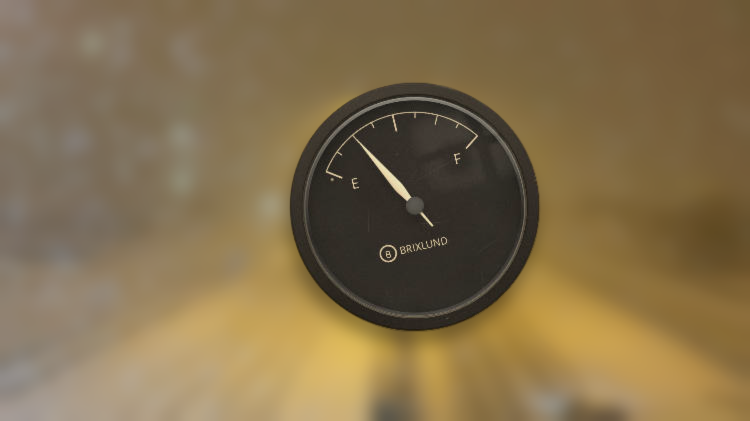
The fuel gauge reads **0.25**
